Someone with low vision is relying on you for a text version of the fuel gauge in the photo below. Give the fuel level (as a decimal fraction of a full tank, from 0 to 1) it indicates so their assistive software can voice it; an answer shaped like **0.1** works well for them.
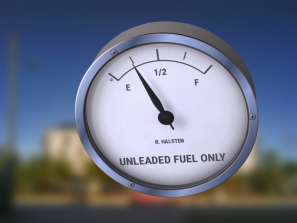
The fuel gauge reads **0.25**
